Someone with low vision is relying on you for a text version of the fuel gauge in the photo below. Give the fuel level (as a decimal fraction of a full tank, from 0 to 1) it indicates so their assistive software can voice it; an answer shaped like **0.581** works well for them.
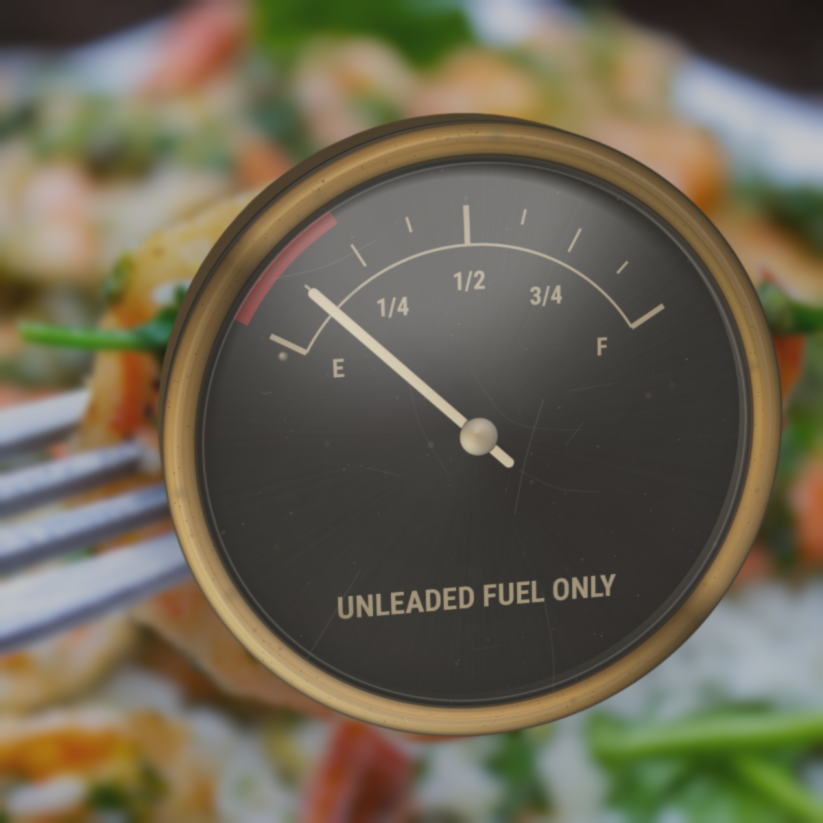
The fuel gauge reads **0.125**
